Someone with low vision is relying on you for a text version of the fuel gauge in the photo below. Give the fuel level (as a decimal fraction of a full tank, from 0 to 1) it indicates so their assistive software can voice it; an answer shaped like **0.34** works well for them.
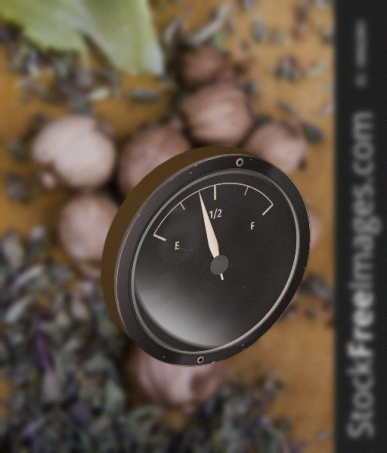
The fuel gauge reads **0.375**
